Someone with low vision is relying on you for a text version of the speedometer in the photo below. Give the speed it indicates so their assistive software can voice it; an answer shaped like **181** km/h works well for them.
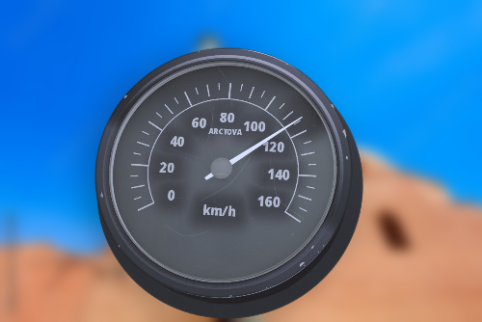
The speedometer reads **115** km/h
